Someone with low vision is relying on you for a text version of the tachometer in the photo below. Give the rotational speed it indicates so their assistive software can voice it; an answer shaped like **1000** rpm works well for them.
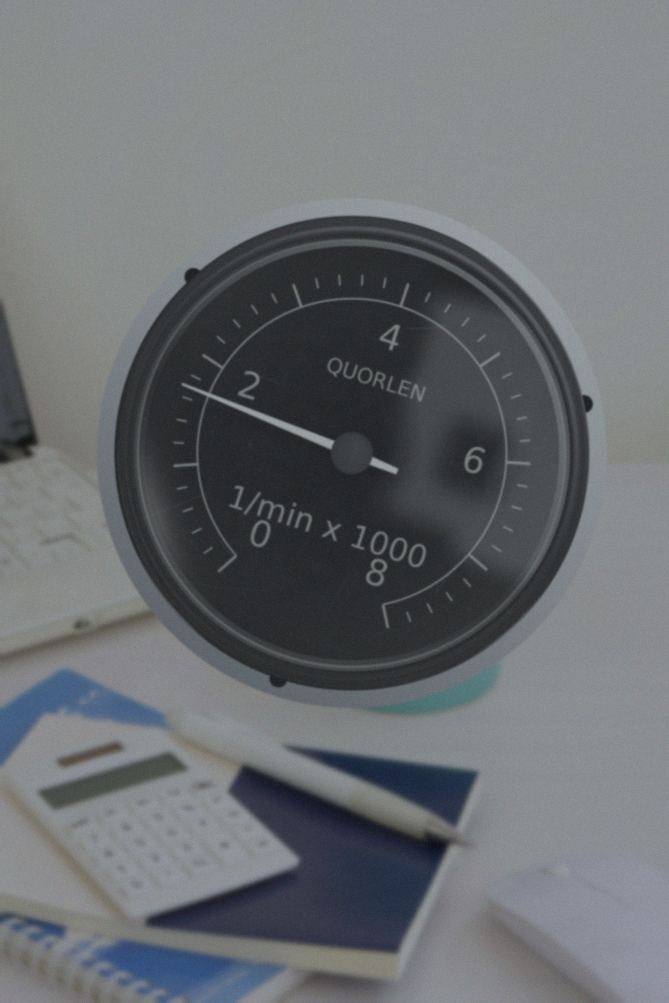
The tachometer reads **1700** rpm
